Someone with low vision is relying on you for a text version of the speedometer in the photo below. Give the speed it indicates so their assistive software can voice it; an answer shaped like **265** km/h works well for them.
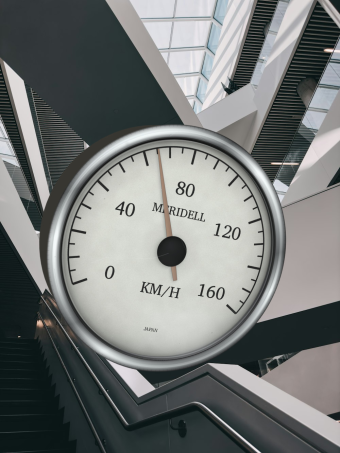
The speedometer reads **65** km/h
